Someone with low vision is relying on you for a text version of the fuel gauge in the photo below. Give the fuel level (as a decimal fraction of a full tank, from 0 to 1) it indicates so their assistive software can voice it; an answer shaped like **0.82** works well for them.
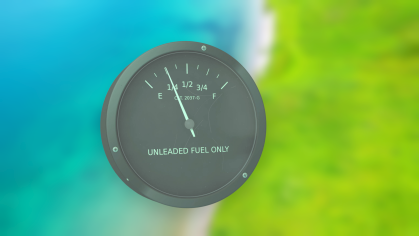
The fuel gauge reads **0.25**
